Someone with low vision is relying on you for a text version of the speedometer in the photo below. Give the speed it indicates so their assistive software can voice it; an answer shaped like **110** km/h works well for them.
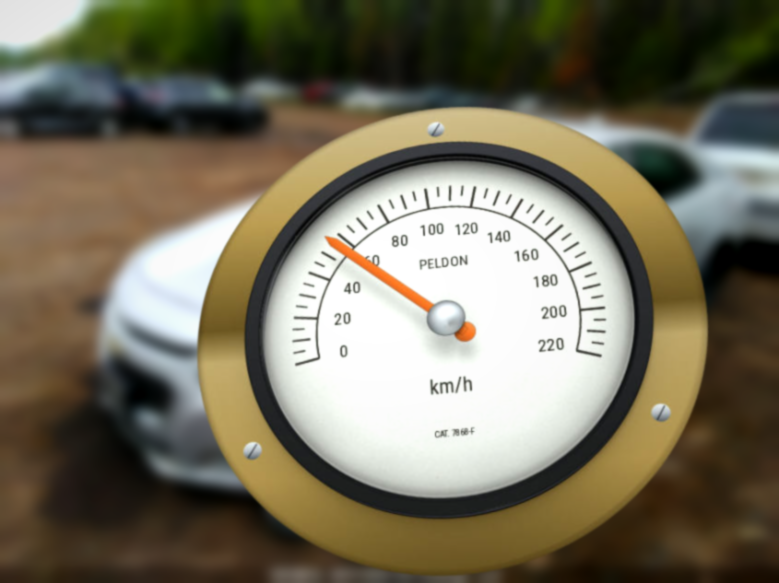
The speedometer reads **55** km/h
